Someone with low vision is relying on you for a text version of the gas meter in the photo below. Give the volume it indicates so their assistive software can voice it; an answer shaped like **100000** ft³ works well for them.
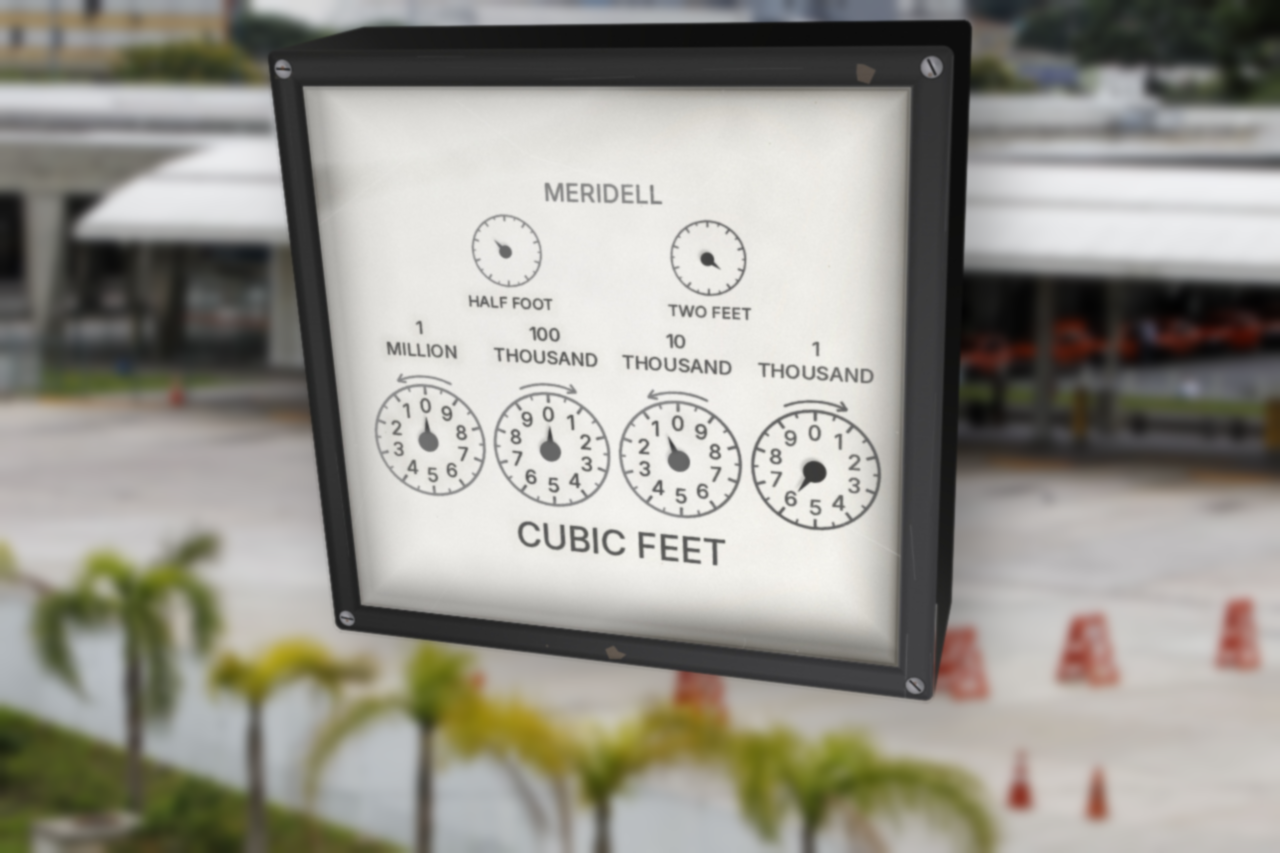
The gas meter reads **600** ft³
